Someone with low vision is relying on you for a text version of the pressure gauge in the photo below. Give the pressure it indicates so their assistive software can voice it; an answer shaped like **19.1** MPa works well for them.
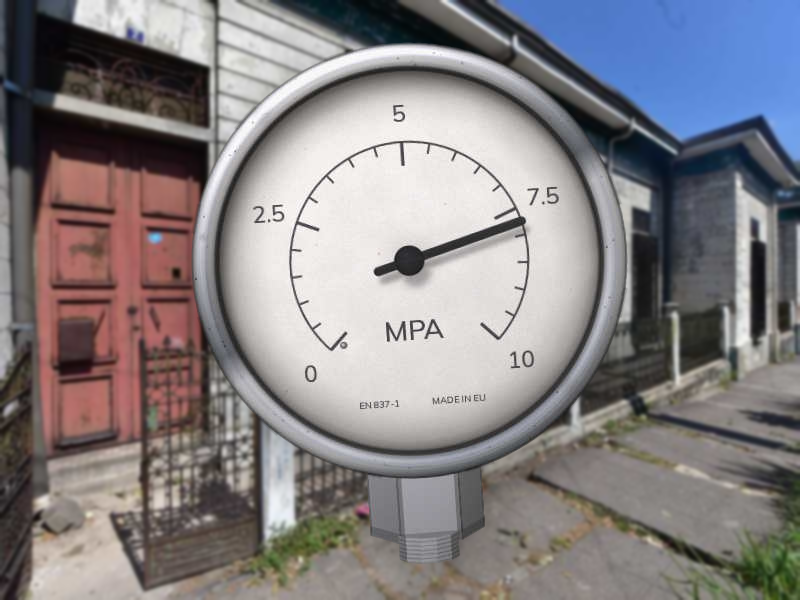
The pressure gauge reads **7.75** MPa
